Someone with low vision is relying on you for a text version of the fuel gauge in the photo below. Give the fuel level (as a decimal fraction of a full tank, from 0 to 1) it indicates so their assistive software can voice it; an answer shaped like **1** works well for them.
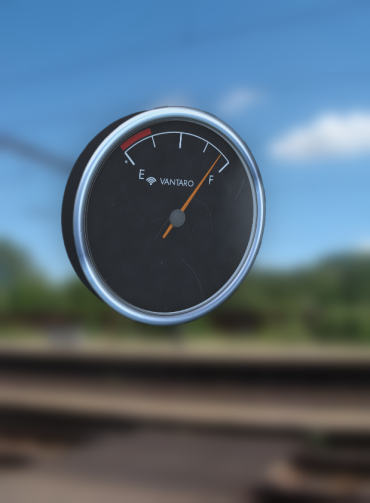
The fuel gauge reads **0.875**
